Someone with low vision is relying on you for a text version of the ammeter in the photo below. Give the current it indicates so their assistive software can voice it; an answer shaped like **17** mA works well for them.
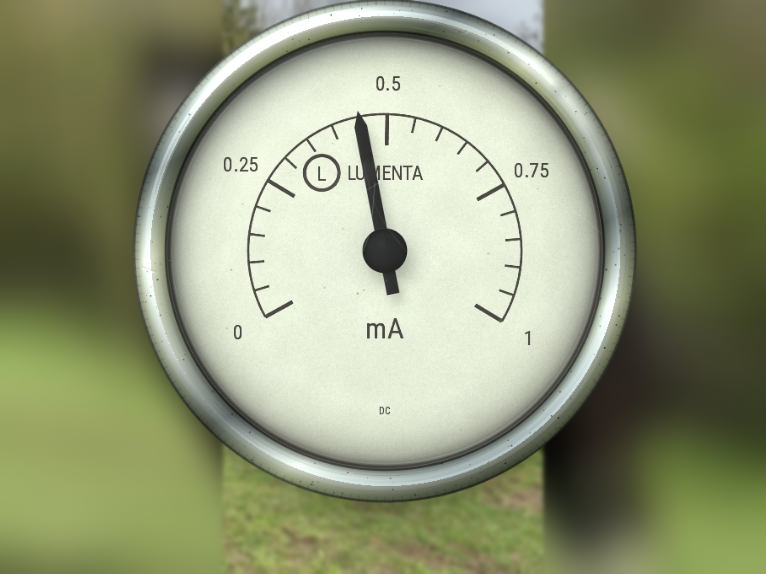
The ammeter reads **0.45** mA
